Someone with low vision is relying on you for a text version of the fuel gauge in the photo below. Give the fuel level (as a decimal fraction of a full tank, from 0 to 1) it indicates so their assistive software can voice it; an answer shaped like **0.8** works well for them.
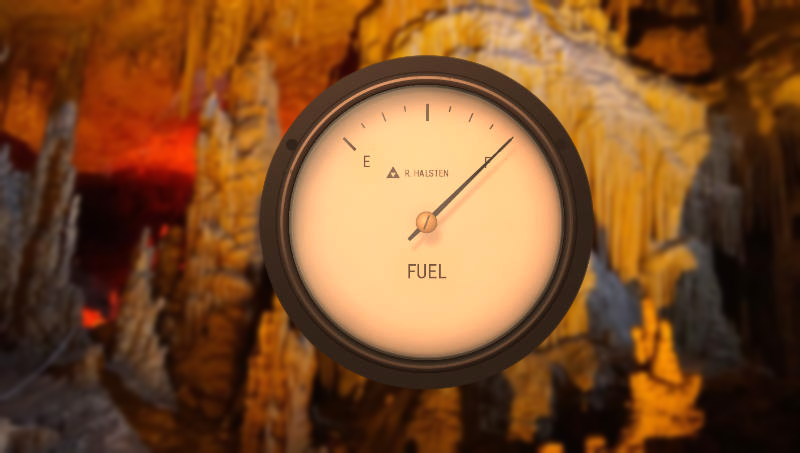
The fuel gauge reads **1**
